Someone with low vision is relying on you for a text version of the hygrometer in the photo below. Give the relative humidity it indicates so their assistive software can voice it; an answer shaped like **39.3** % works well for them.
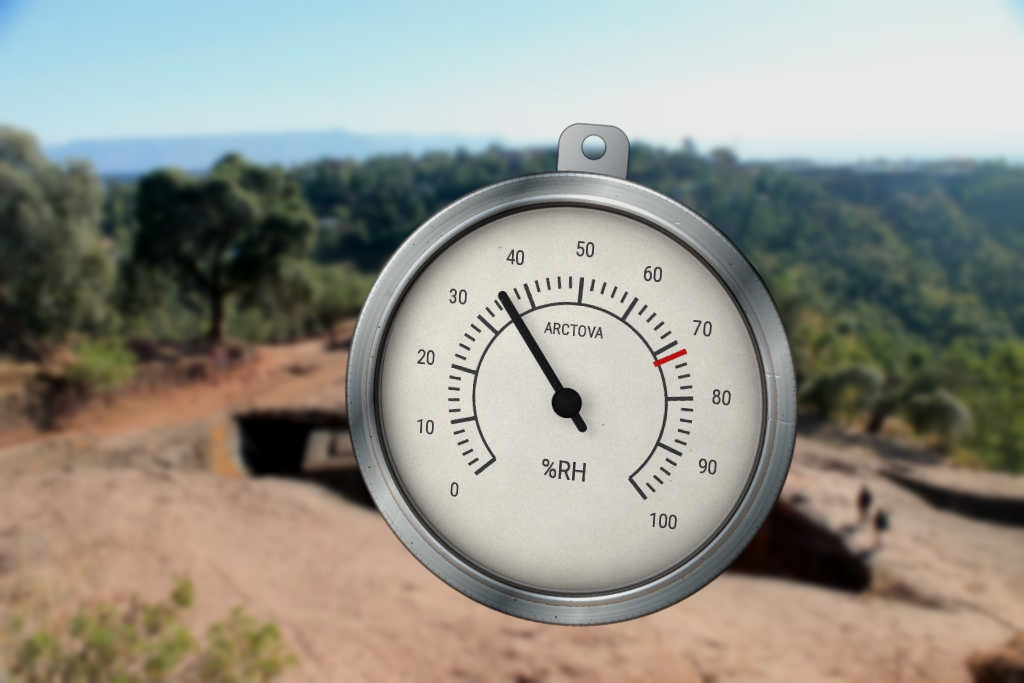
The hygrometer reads **36** %
